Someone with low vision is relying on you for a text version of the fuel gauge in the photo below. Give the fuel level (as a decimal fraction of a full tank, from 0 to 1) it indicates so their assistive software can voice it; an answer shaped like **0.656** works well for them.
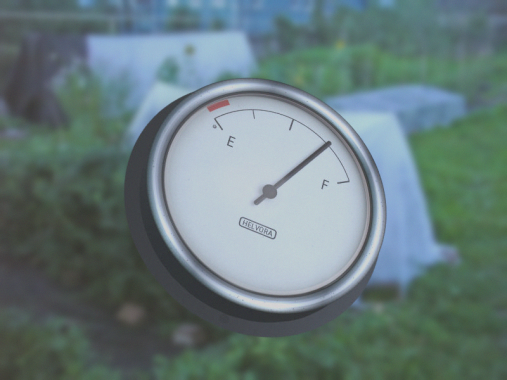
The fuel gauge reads **0.75**
